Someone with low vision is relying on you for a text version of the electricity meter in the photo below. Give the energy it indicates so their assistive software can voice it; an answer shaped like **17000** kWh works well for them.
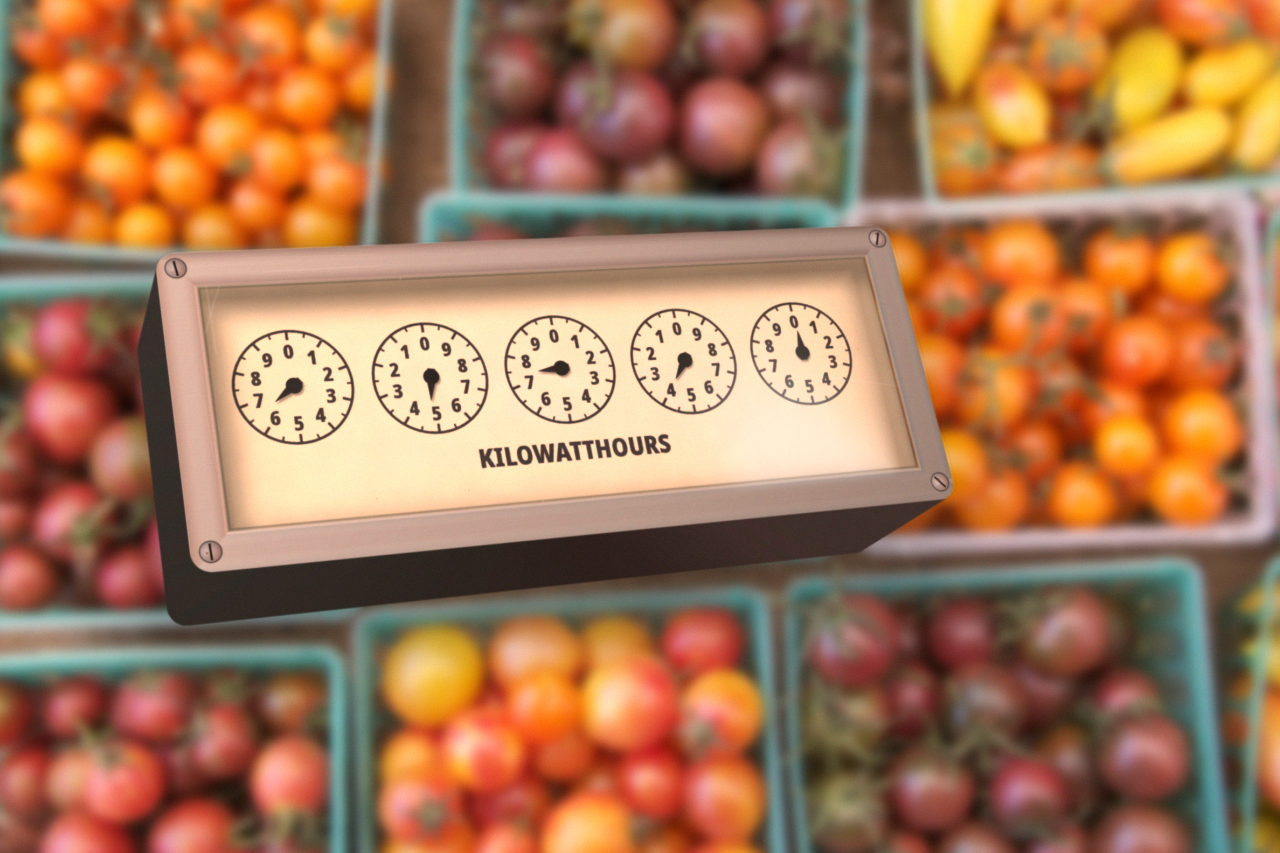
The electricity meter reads **64740** kWh
